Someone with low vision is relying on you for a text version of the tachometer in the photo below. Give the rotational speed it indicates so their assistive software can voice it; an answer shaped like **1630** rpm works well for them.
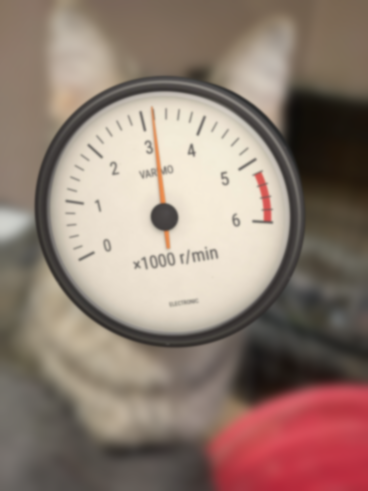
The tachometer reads **3200** rpm
